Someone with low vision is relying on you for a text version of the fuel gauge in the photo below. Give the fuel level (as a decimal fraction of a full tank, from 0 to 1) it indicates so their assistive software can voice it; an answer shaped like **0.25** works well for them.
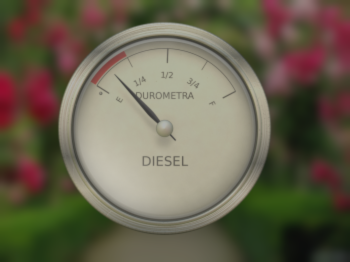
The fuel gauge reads **0.125**
